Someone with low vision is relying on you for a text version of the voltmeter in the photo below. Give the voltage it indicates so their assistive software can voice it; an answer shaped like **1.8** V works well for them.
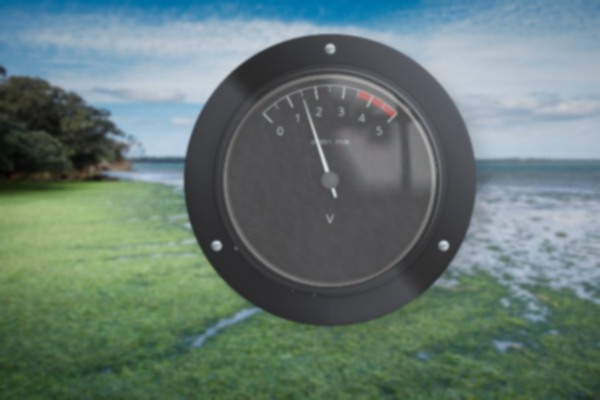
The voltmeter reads **1.5** V
